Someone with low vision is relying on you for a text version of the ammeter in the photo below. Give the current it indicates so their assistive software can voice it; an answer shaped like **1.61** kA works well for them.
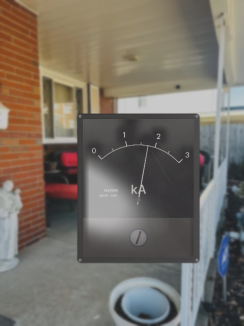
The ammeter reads **1.75** kA
